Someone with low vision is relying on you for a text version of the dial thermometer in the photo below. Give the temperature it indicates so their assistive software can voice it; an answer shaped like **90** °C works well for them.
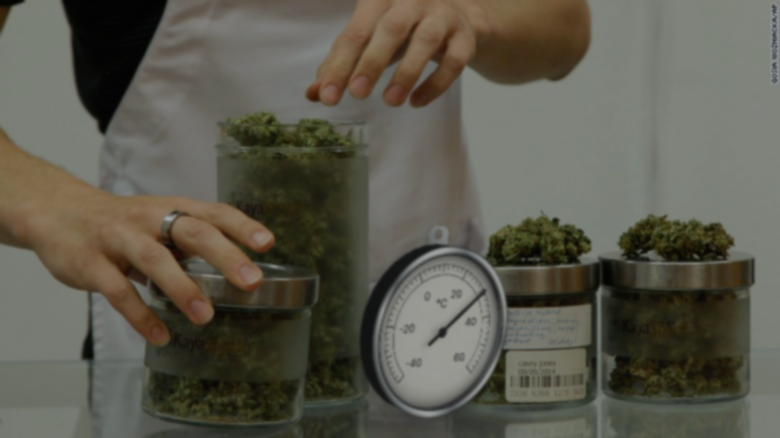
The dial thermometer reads **30** °C
